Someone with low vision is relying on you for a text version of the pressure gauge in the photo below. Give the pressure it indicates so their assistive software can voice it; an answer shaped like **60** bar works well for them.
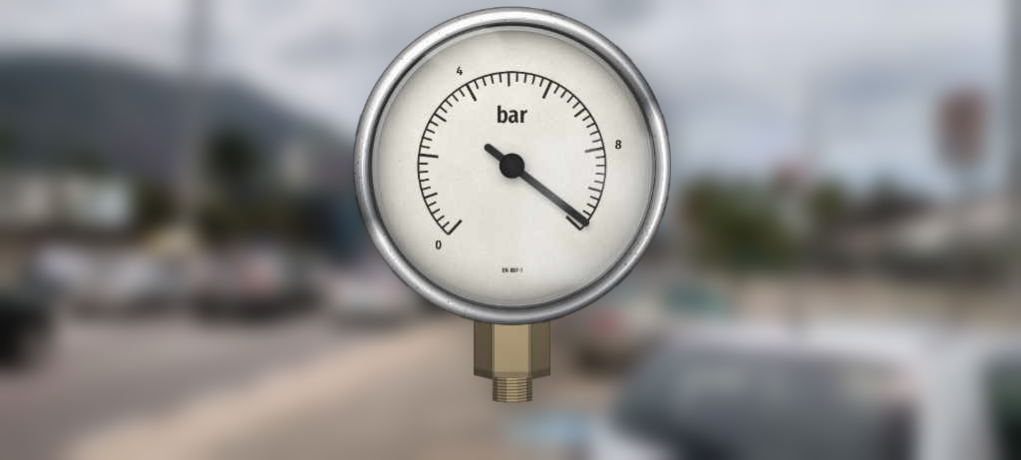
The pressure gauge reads **9.8** bar
